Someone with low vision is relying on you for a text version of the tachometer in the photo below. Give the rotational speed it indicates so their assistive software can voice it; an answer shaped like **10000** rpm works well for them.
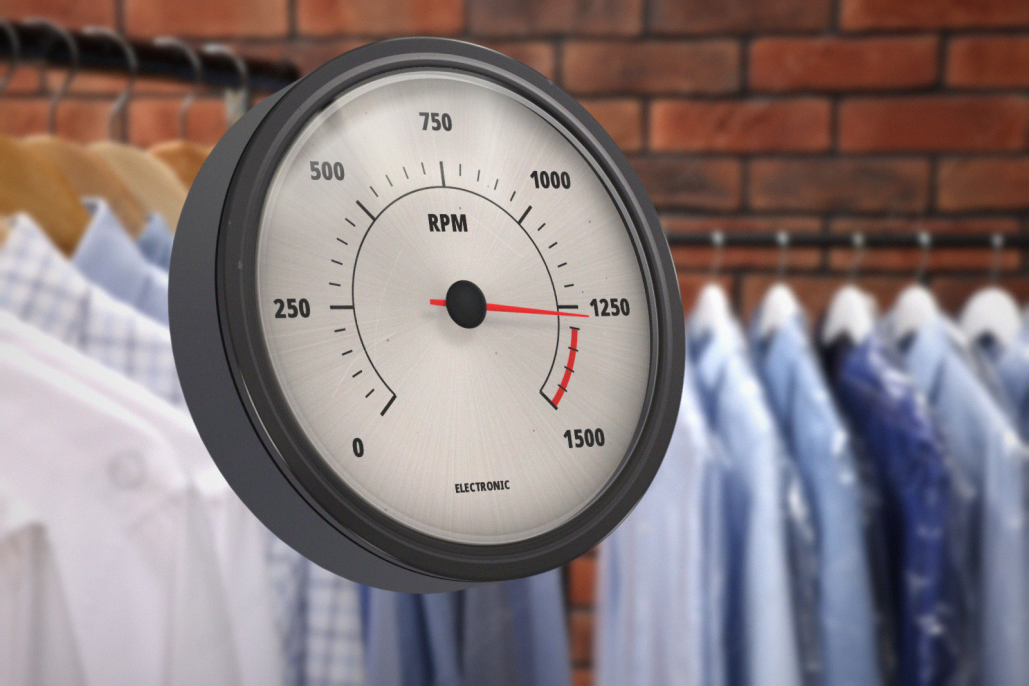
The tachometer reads **1275** rpm
